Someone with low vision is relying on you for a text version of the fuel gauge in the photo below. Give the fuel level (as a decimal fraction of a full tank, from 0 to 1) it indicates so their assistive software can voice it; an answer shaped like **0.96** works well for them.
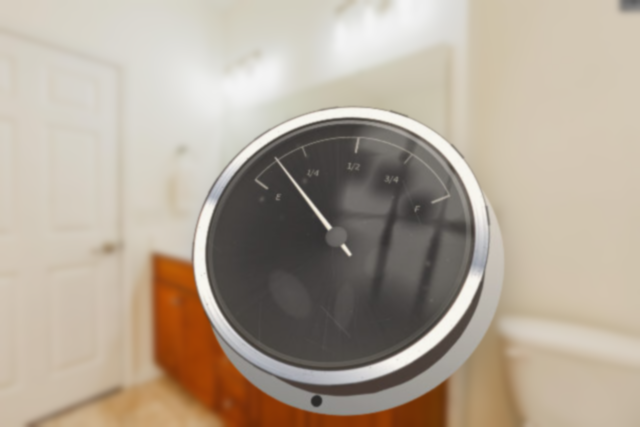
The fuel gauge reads **0.125**
